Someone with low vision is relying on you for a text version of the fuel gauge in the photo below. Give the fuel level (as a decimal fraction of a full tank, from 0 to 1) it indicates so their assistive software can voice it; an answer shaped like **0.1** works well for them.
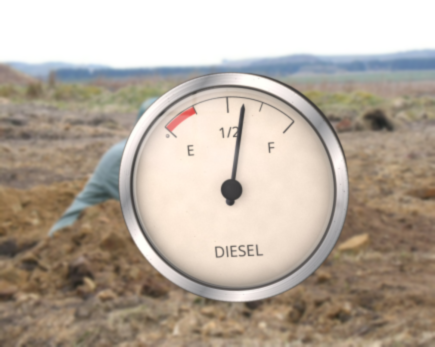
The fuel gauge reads **0.625**
